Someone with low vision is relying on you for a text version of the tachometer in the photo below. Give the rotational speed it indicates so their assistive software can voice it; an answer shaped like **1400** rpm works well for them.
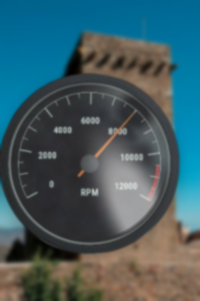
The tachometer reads **8000** rpm
